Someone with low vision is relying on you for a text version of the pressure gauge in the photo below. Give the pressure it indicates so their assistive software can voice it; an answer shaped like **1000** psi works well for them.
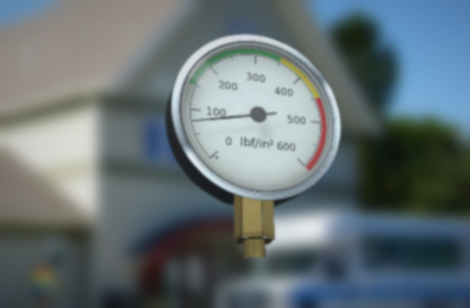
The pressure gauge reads **75** psi
